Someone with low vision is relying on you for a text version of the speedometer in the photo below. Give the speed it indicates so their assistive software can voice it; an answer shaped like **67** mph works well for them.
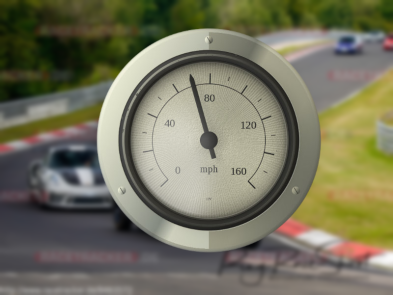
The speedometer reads **70** mph
